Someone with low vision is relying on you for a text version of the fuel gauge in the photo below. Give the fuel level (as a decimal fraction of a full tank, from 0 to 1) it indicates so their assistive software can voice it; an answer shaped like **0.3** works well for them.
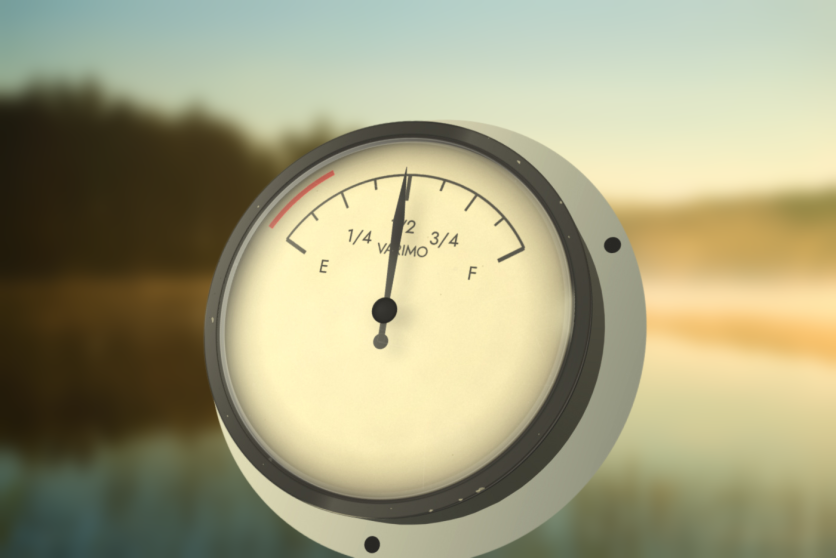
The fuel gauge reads **0.5**
